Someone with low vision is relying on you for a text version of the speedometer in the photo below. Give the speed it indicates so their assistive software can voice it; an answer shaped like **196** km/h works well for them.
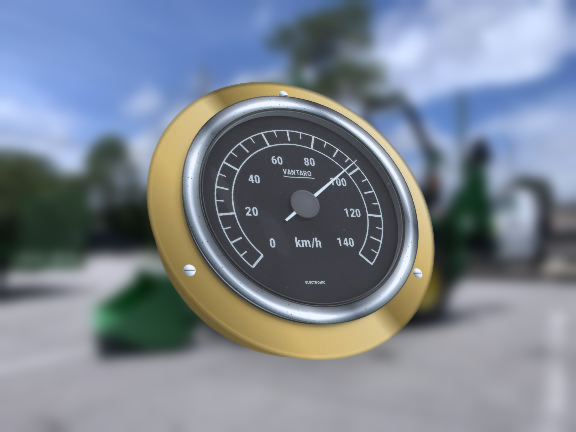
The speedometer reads **97.5** km/h
